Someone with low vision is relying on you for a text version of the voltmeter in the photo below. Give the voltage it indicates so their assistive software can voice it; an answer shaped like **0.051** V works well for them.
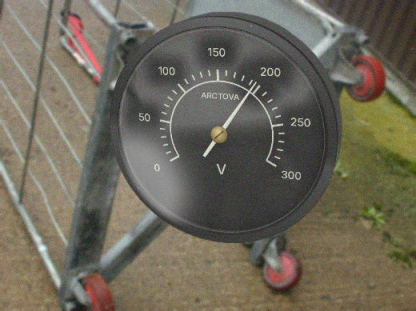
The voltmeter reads **195** V
